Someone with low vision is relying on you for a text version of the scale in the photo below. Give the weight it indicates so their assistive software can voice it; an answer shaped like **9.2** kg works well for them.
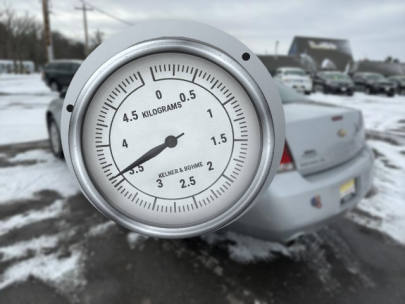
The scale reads **3.6** kg
